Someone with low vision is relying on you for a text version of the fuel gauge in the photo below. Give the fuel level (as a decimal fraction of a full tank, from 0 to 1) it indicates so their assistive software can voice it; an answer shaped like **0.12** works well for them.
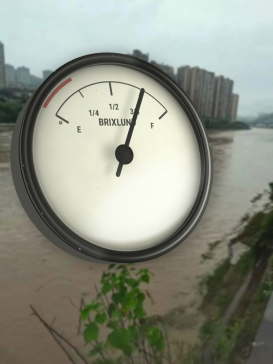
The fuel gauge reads **0.75**
